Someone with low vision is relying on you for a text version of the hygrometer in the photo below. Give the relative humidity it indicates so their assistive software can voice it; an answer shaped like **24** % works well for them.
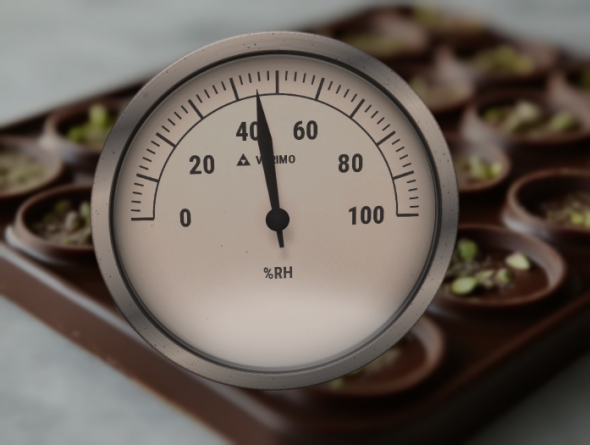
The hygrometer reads **45** %
